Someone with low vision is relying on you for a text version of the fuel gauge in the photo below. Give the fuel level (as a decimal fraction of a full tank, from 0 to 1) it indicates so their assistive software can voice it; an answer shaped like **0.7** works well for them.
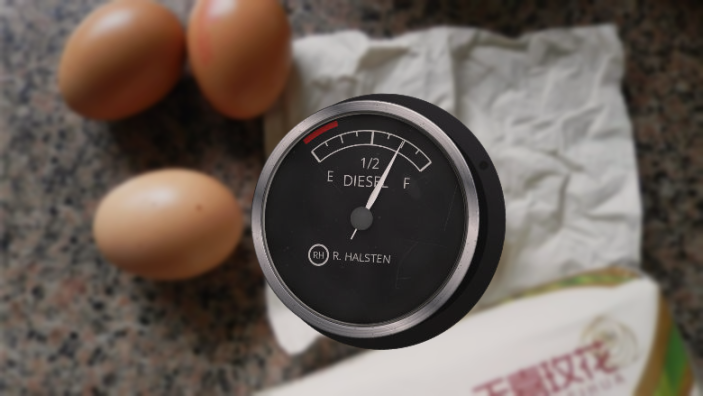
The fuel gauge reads **0.75**
